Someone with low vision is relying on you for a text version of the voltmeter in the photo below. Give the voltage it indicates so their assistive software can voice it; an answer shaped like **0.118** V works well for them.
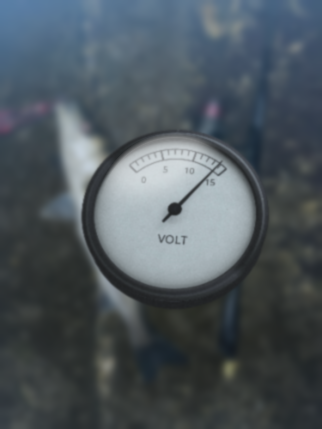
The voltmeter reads **14** V
